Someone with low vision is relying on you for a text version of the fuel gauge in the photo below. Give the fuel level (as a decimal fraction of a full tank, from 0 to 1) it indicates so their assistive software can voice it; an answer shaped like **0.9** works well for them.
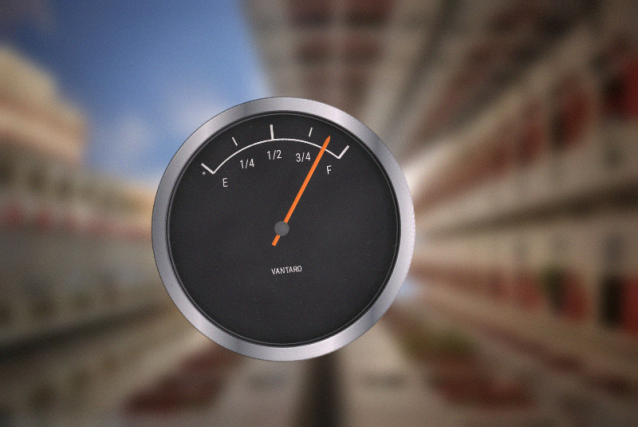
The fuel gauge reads **0.875**
